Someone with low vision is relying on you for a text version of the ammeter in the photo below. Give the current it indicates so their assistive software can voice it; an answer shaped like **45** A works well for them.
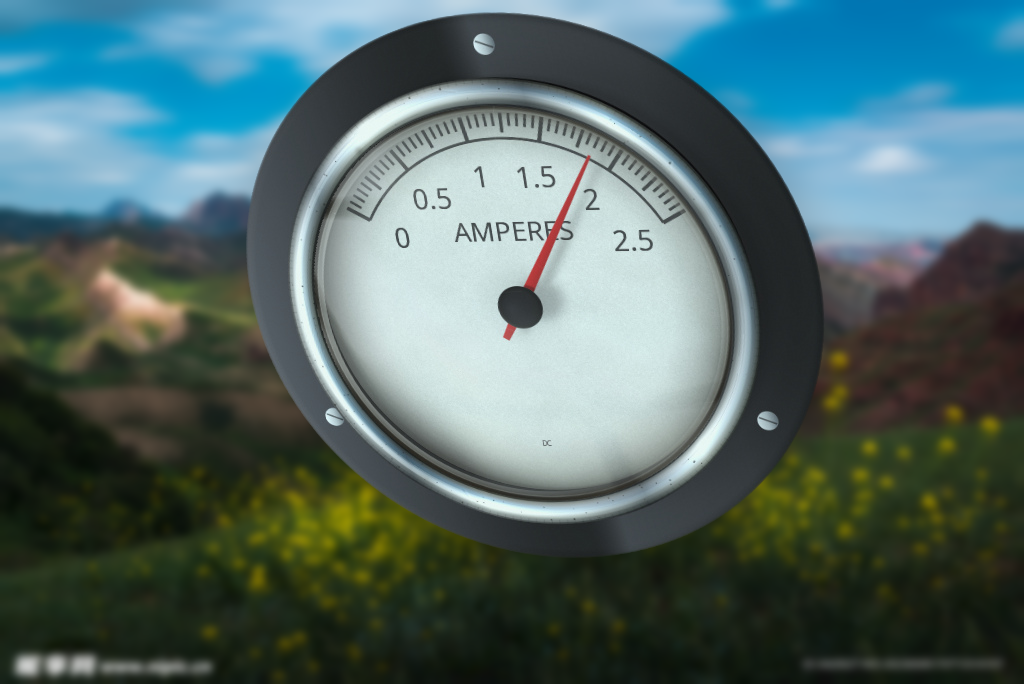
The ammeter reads **1.85** A
